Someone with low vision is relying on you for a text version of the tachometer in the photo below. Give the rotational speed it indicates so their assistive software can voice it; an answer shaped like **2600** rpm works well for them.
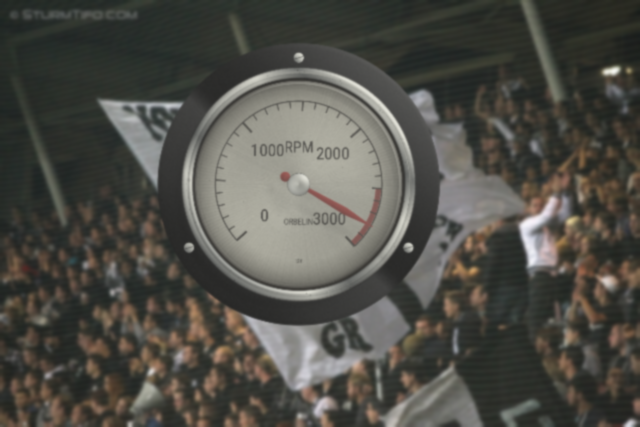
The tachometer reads **2800** rpm
